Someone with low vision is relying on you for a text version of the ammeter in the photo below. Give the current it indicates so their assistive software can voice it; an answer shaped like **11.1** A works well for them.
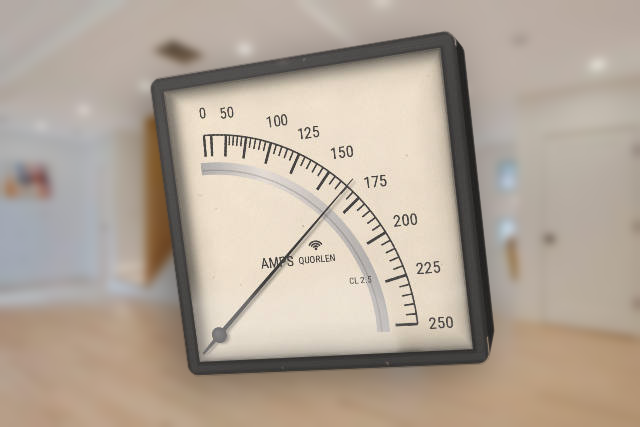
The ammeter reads **165** A
